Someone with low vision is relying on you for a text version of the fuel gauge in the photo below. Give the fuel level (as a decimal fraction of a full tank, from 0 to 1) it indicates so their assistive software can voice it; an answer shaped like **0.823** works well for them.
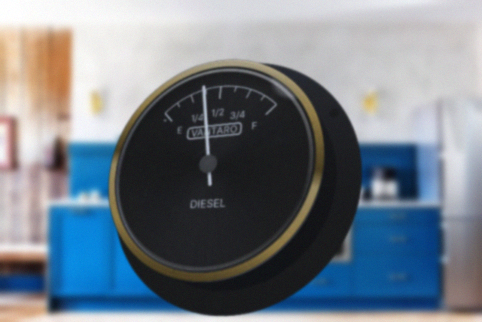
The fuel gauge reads **0.375**
